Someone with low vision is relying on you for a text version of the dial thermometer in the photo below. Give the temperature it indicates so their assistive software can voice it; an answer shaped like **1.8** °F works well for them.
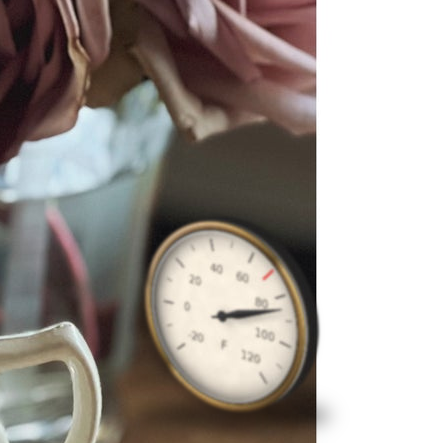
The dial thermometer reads **85** °F
